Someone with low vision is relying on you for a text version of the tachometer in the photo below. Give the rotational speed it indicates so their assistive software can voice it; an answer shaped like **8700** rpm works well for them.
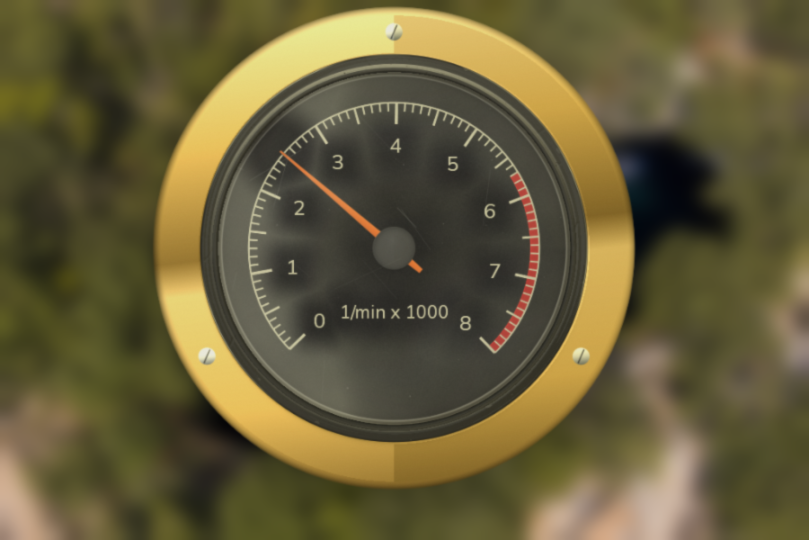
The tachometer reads **2500** rpm
